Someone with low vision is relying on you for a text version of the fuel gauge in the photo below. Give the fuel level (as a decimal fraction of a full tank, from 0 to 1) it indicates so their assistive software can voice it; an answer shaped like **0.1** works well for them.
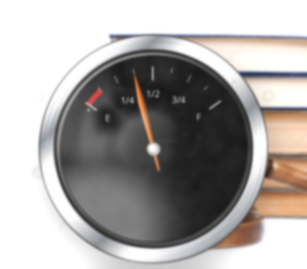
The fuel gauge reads **0.375**
